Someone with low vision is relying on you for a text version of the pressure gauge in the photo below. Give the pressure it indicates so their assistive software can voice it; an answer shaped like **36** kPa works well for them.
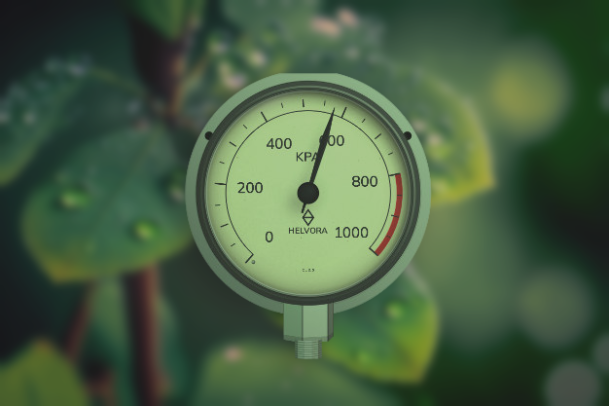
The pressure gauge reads **575** kPa
